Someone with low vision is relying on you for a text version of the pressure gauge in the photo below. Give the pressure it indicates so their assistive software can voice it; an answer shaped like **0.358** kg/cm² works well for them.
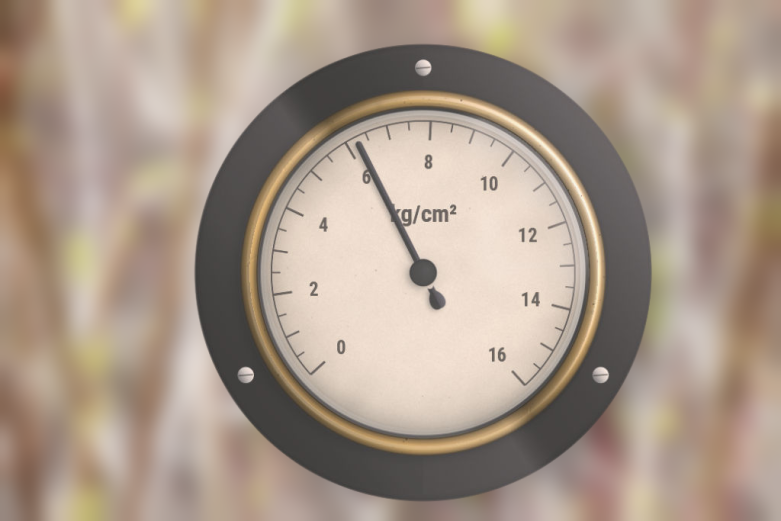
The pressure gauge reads **6.25** kg/cm²
